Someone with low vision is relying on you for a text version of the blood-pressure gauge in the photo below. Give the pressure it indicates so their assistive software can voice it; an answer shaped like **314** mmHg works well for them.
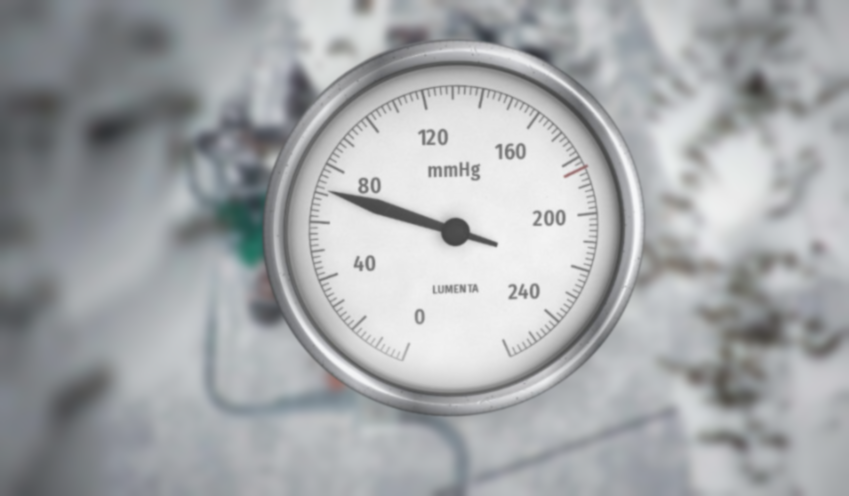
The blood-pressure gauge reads **72** mmHg
